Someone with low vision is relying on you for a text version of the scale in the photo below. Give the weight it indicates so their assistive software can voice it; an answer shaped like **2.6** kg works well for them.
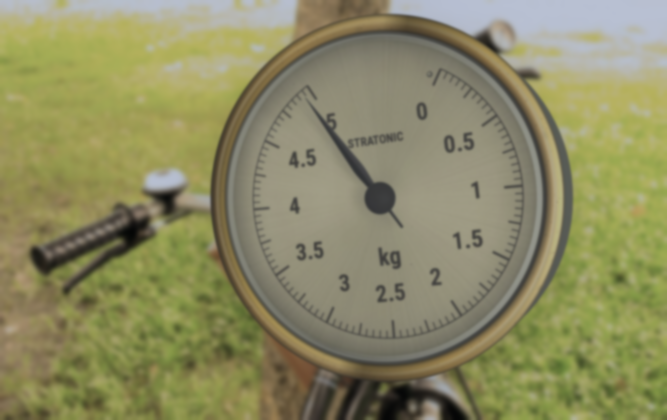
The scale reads **4.95** kg
